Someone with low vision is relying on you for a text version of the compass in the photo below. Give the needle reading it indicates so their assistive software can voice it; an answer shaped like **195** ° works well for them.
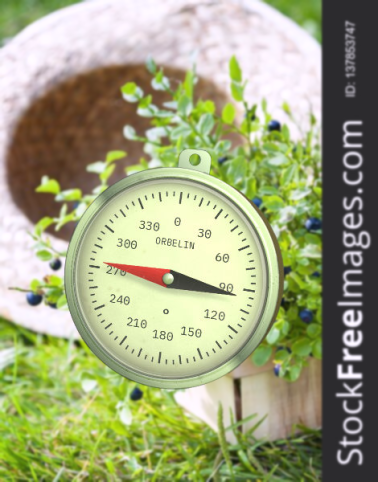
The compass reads **275** °
